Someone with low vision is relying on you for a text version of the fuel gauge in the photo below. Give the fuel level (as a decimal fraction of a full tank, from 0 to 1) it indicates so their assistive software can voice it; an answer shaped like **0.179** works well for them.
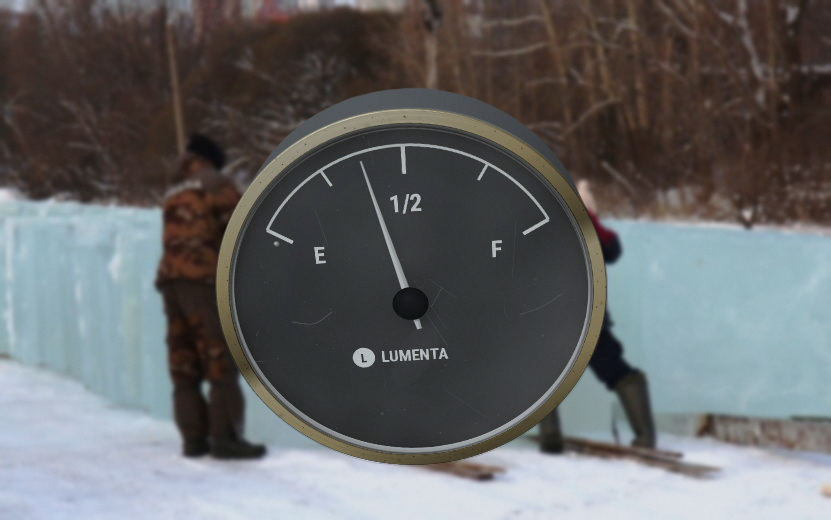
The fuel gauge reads **0.375**
